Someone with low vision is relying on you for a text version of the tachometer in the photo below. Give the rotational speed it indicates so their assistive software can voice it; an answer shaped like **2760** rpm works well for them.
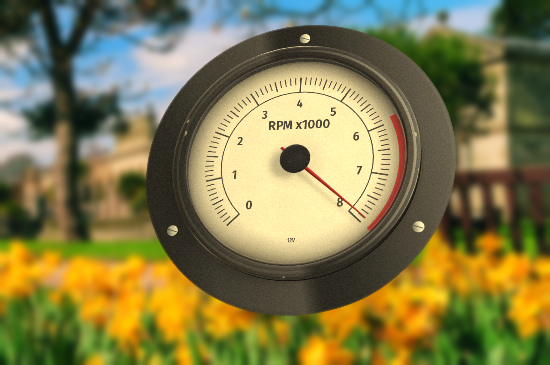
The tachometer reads **7900** rpm
